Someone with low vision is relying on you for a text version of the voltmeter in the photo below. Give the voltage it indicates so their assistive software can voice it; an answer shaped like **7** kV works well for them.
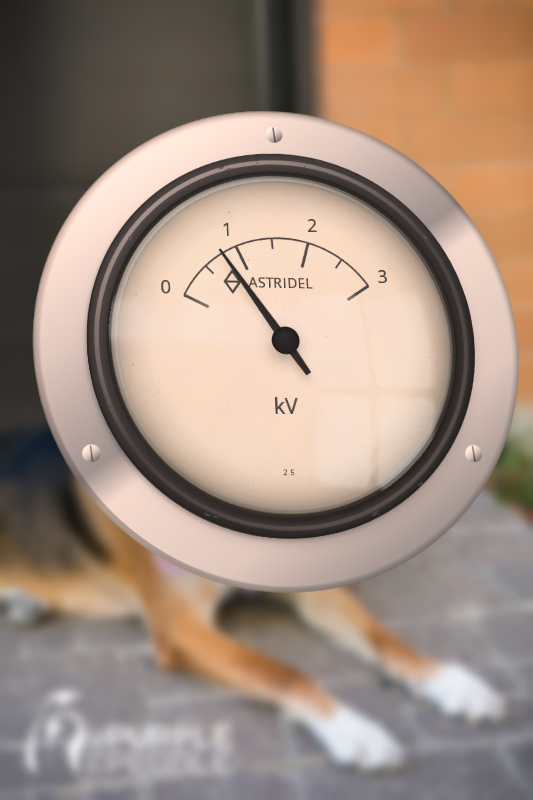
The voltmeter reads **0.75** kV
